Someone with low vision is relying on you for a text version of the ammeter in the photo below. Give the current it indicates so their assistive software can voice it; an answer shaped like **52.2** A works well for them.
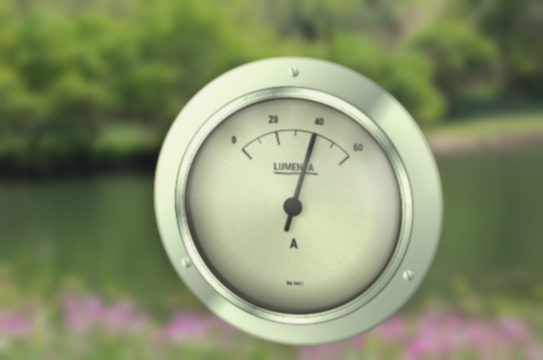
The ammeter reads **40** A
